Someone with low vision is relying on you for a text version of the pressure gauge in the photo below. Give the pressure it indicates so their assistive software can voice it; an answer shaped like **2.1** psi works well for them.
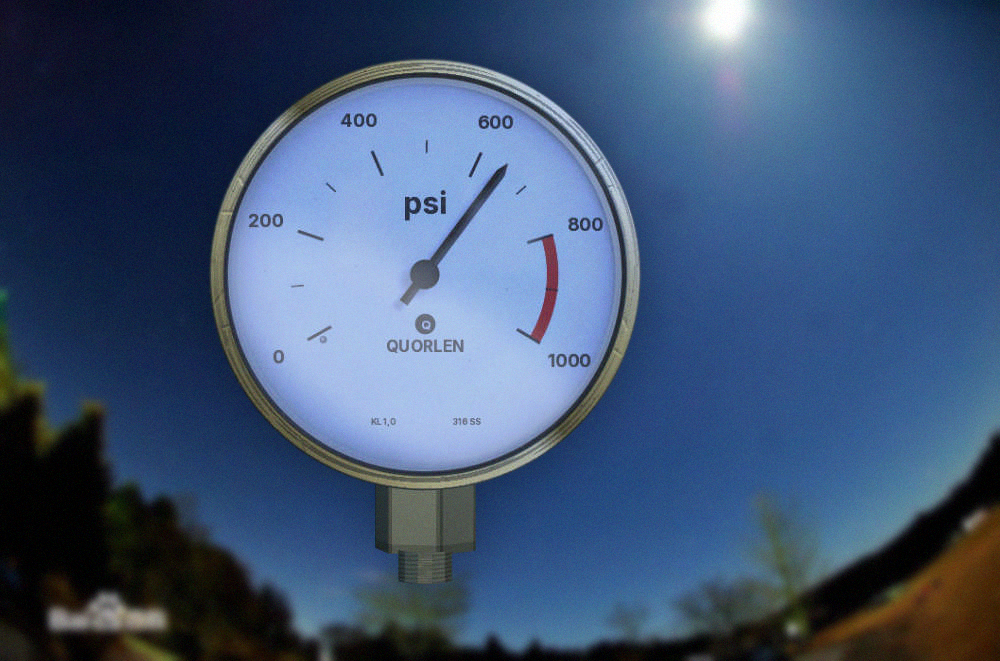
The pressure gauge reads **650** psi
